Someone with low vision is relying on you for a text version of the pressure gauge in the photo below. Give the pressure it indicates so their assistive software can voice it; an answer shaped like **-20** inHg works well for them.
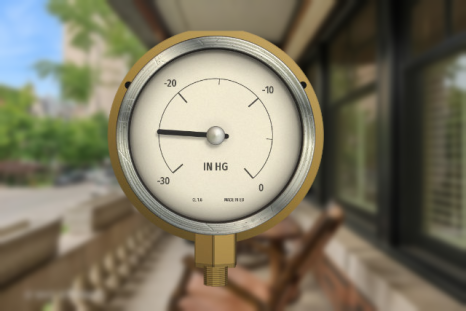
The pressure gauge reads **-25** inHg
